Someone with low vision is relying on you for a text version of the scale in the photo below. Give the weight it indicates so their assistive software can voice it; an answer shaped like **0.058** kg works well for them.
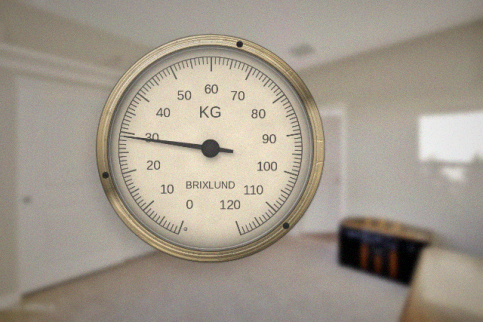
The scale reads **29** kg
